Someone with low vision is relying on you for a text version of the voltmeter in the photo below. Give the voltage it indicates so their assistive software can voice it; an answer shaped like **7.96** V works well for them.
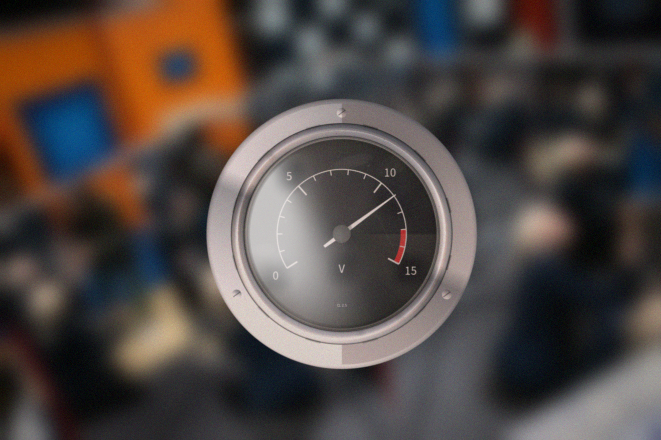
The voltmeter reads **11** V
